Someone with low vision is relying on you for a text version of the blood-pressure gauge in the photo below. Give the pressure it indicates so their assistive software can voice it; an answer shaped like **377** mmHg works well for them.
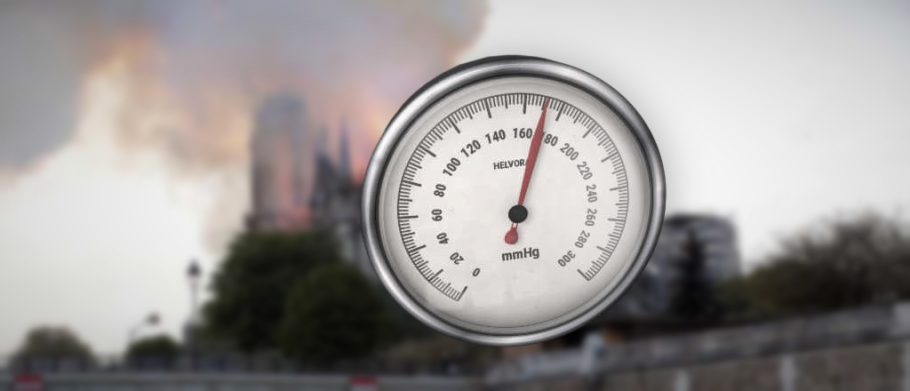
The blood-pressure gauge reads **170** mmHg
